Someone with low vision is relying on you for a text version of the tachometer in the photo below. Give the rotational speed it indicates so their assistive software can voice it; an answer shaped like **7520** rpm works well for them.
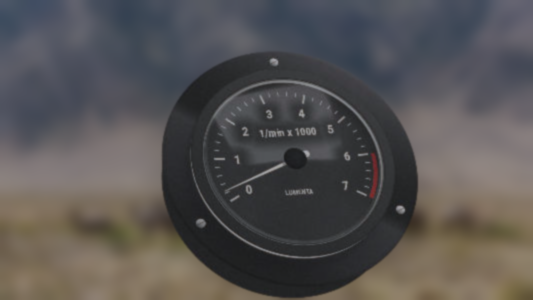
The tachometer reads **200** rpm
